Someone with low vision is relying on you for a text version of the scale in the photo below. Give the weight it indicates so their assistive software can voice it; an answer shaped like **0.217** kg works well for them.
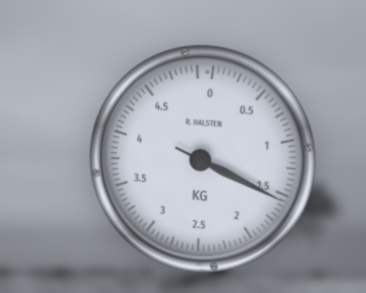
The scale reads **1.55** kg
